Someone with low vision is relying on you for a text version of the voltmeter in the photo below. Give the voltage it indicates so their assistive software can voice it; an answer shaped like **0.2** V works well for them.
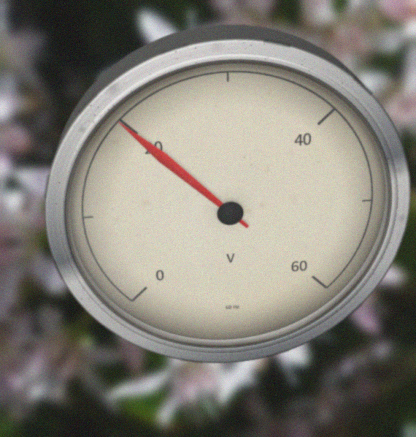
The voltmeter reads **20** V
